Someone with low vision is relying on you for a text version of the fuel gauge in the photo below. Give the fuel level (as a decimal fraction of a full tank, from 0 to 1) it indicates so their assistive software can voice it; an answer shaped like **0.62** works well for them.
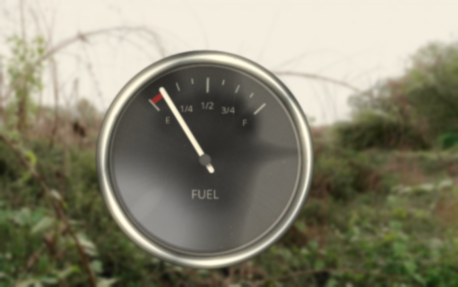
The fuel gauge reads **0.125**
